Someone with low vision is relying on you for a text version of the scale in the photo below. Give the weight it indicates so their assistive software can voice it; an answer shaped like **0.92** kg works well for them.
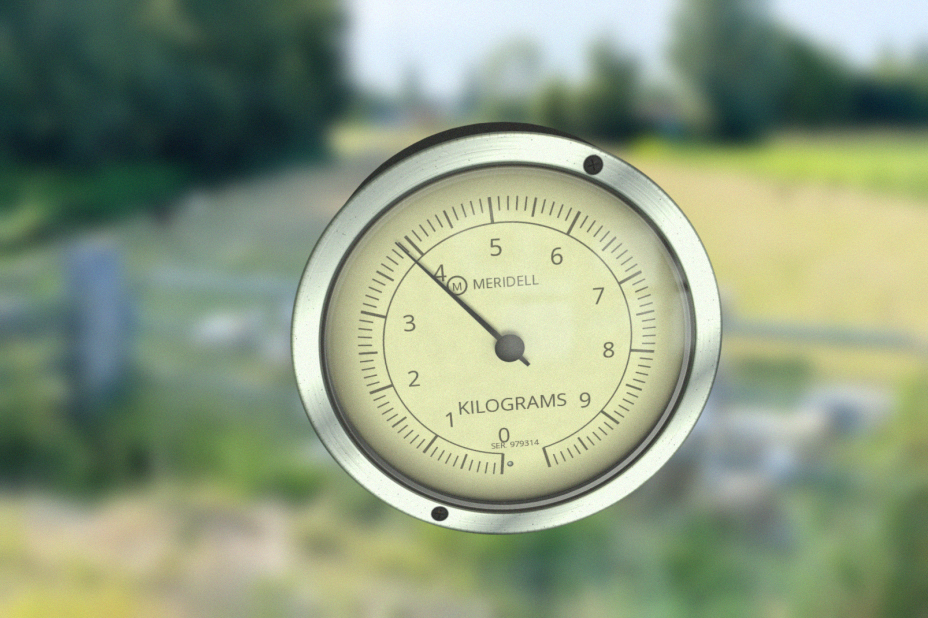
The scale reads **3.9** kg
